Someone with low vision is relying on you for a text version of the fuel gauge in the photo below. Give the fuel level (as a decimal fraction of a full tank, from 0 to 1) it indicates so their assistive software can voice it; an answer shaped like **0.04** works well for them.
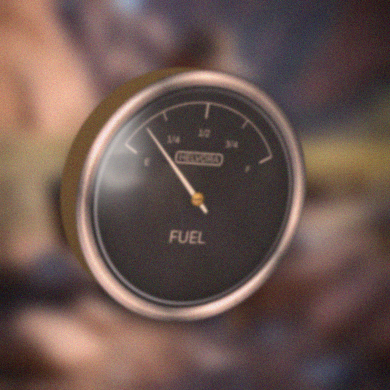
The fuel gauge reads **0.125**
